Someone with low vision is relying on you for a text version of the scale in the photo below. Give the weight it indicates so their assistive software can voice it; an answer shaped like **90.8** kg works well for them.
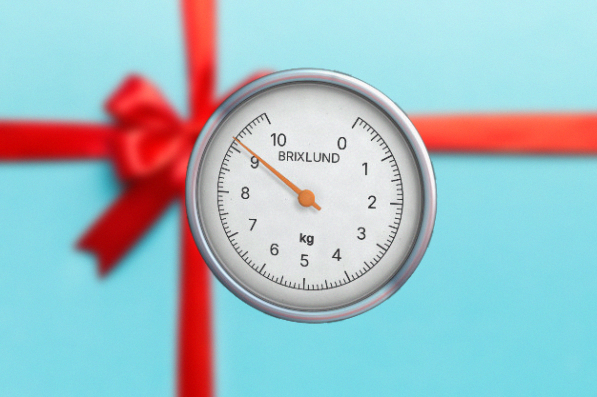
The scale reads **9.2** kg
